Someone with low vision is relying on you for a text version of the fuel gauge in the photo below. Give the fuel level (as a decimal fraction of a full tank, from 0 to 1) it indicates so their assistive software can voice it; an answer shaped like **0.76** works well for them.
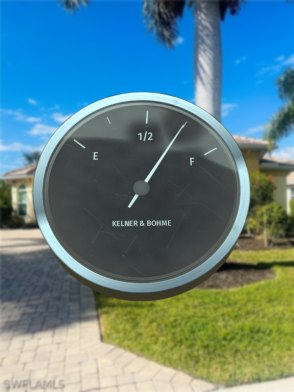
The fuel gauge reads **0.75**
